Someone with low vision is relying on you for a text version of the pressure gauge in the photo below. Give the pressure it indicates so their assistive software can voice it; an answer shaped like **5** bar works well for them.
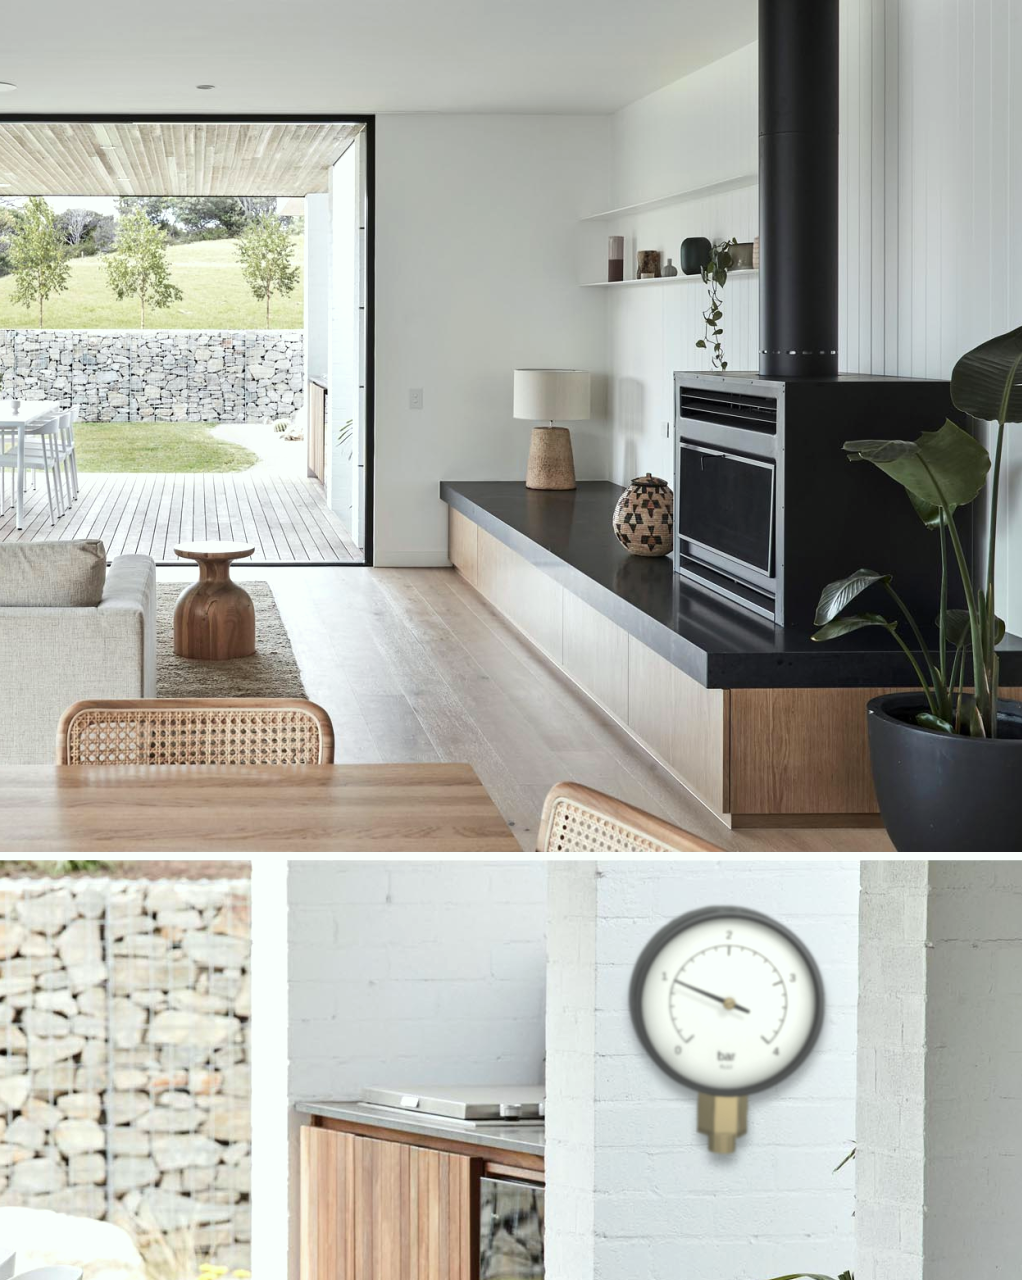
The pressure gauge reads **1** bar
